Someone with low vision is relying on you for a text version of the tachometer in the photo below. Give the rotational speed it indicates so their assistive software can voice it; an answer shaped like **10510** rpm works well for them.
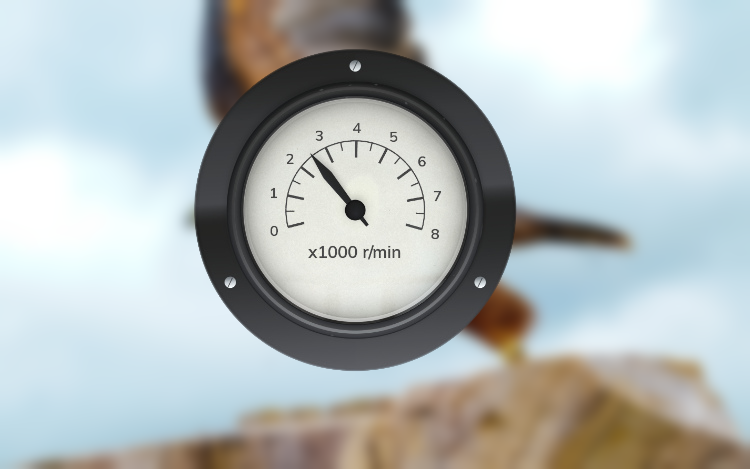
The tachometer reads **2500** rpm
